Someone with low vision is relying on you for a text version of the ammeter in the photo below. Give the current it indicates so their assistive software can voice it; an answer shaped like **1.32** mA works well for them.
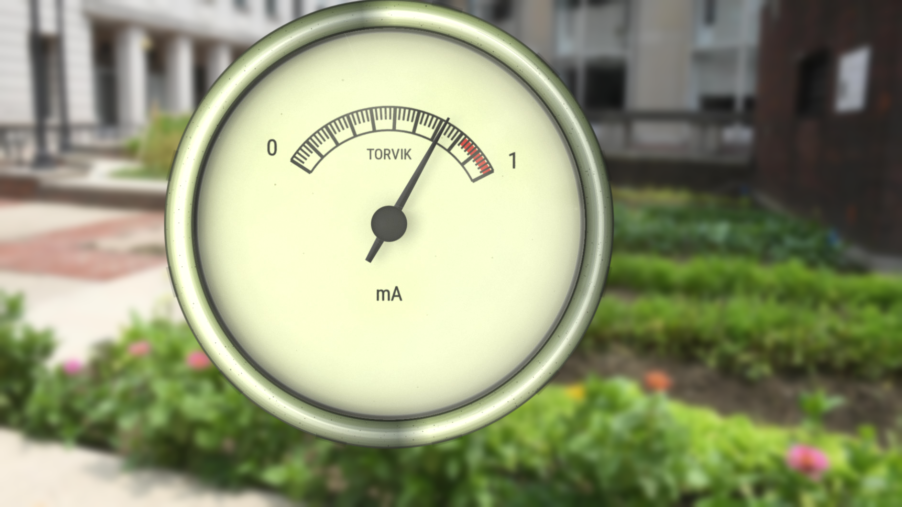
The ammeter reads **0.72** mA
